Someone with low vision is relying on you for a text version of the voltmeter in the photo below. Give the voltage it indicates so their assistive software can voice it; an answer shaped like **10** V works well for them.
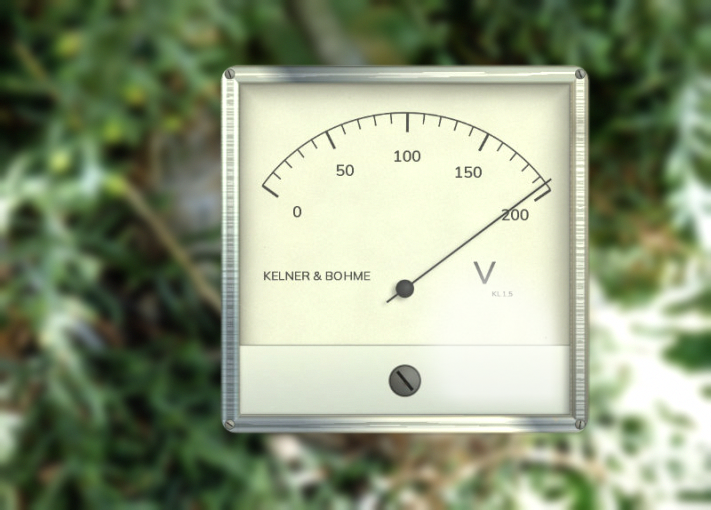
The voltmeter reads **195** V
